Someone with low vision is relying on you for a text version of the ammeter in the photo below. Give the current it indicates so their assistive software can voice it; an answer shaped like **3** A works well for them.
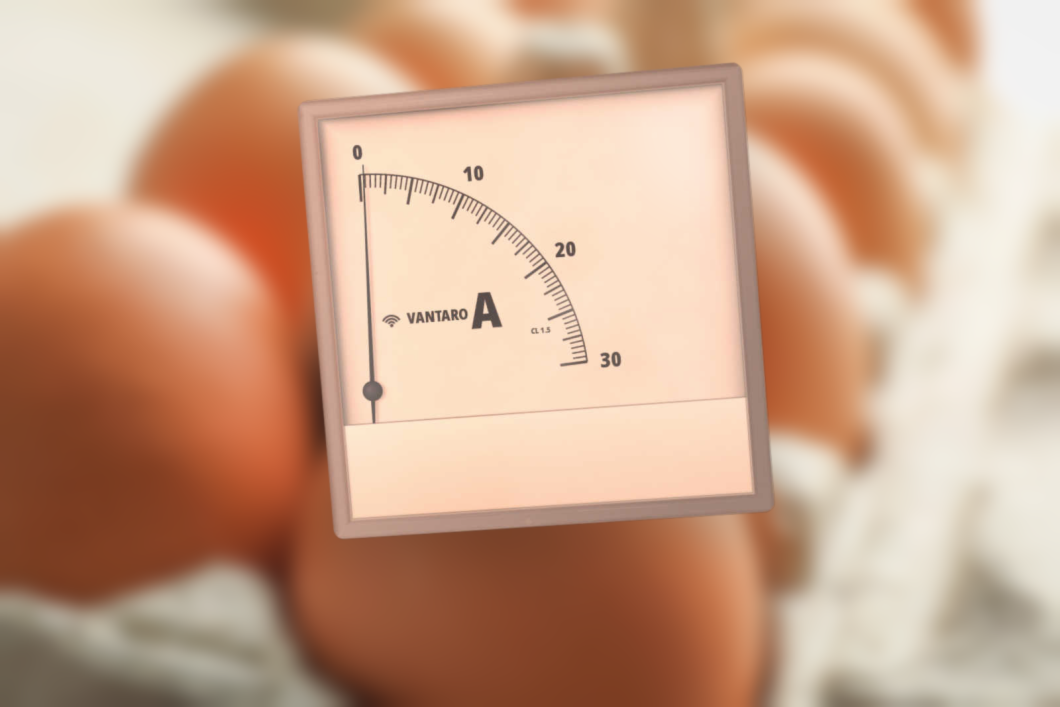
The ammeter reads **0.5** A
